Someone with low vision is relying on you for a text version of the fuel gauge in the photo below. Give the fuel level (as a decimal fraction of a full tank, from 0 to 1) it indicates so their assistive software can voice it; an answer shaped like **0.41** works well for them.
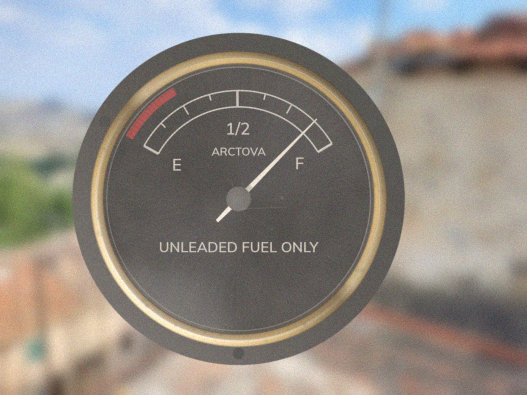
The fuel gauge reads **0.875**
